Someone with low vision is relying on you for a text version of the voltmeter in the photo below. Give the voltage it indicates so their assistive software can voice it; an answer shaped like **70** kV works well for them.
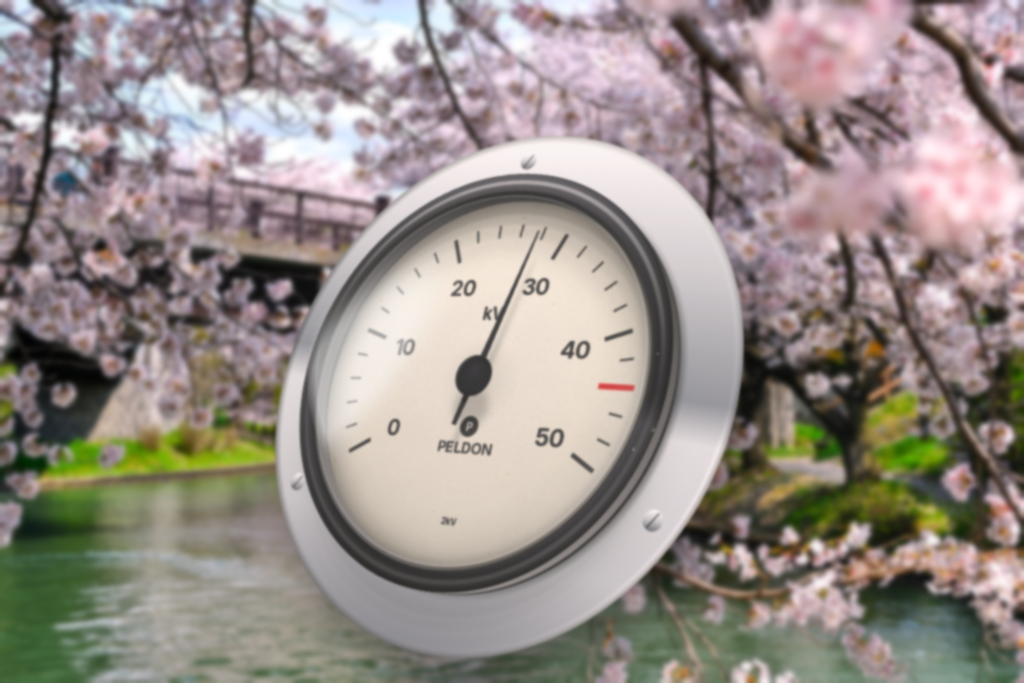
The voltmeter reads **28** kV
